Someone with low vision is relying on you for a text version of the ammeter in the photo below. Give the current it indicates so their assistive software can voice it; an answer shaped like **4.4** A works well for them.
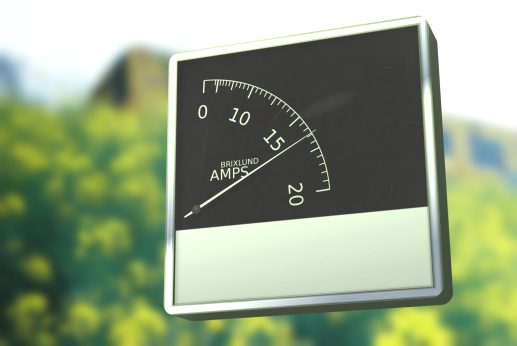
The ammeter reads **16.5** A
